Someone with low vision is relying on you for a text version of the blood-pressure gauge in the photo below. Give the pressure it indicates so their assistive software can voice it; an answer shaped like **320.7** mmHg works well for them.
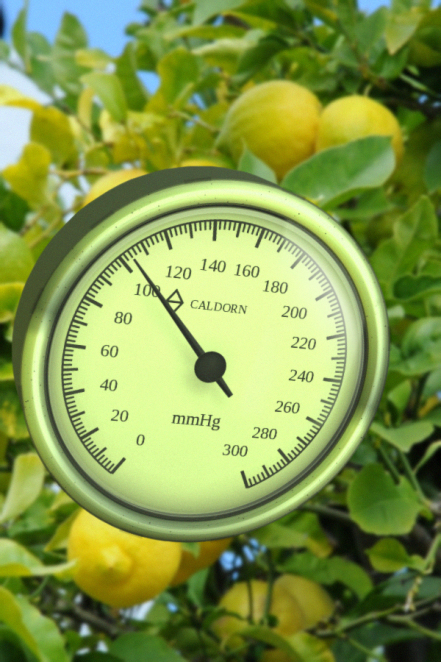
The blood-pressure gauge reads **104** mmHg
